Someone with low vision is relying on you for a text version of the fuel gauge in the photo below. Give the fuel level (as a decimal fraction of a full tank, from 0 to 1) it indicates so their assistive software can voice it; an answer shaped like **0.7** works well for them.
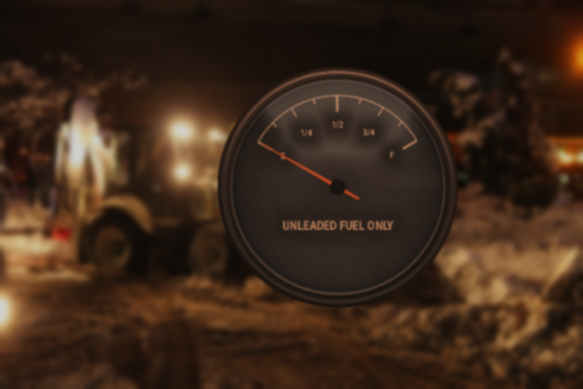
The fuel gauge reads **0**
